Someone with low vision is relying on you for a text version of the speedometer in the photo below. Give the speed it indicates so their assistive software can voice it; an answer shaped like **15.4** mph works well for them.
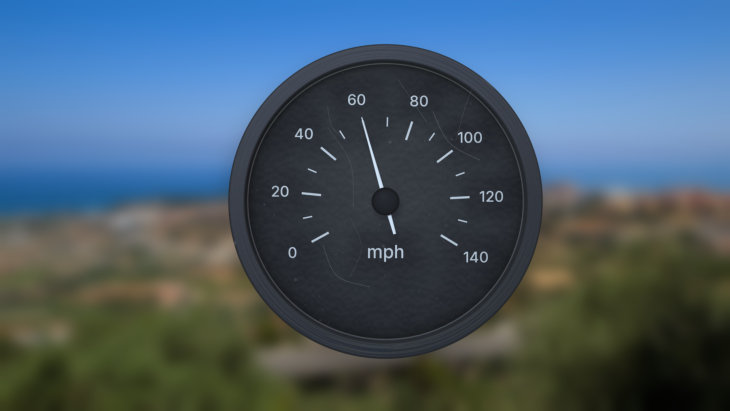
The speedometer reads **60** mph
